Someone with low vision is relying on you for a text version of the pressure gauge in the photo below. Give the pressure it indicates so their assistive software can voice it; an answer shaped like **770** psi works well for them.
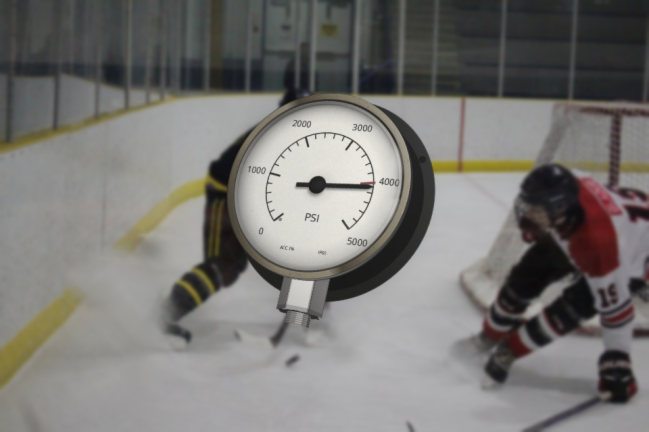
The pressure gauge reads **4100** psi
